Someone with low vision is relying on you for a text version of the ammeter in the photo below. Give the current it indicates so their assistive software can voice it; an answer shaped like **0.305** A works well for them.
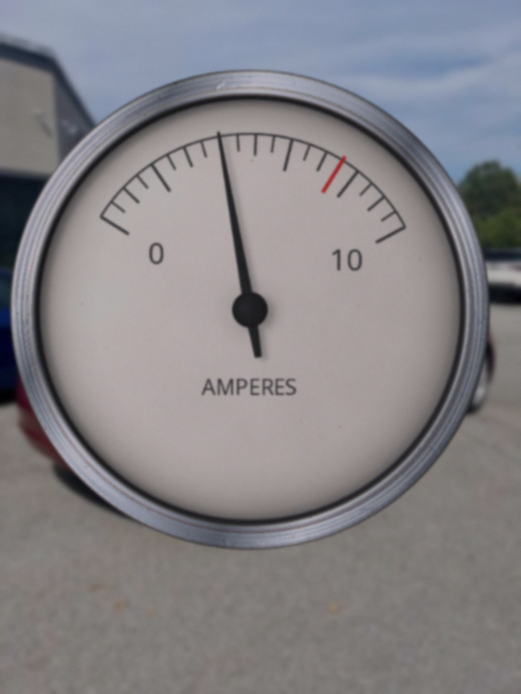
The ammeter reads **4** A
